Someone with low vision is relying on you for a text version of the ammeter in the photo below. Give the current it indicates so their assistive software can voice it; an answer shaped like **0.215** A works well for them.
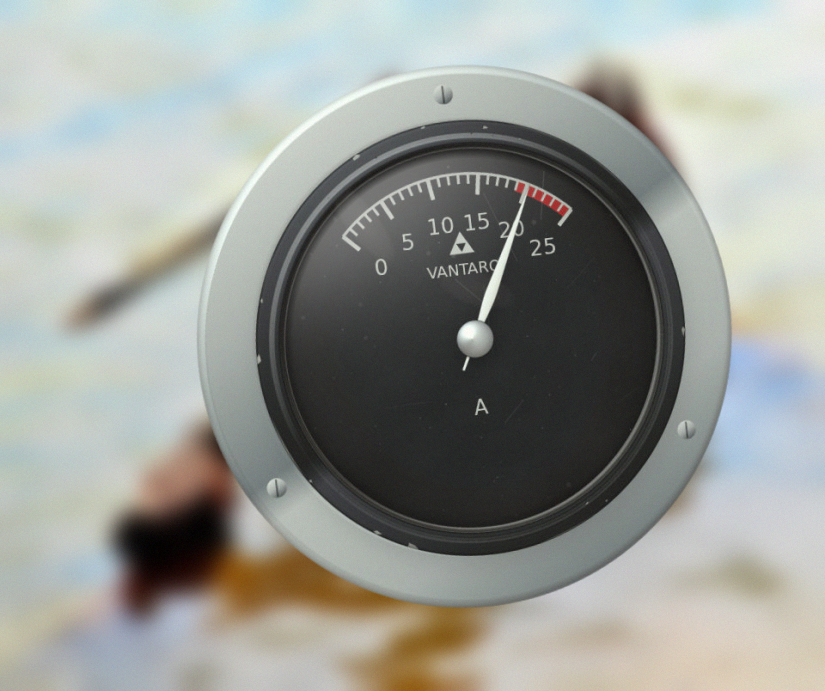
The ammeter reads **20** A
